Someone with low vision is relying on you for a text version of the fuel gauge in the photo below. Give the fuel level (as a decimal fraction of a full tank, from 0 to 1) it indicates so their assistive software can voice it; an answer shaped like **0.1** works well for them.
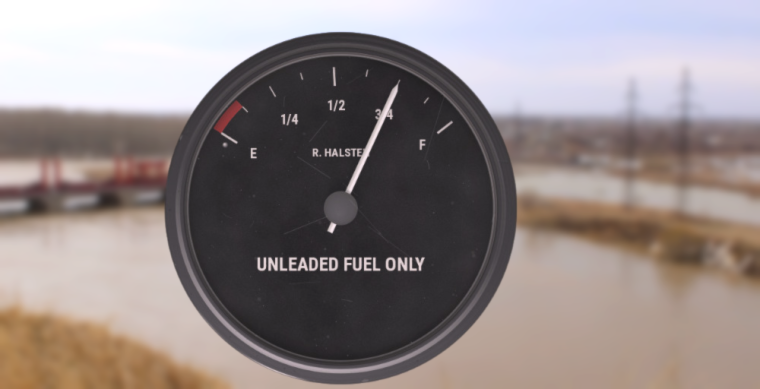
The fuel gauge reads **0.75**
